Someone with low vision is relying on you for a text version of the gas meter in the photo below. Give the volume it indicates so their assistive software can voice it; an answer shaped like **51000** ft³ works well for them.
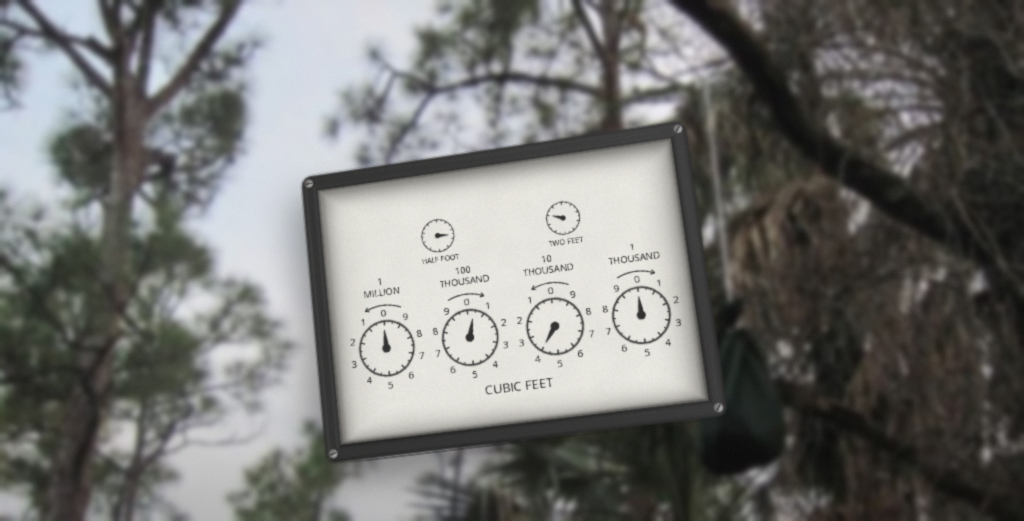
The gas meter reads **4000** ft³
